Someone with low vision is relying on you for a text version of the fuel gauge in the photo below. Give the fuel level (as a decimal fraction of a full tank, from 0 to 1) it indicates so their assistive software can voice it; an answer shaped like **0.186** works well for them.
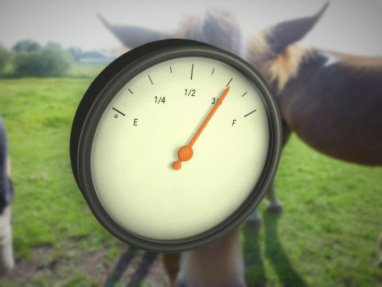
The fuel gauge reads **0.75**
